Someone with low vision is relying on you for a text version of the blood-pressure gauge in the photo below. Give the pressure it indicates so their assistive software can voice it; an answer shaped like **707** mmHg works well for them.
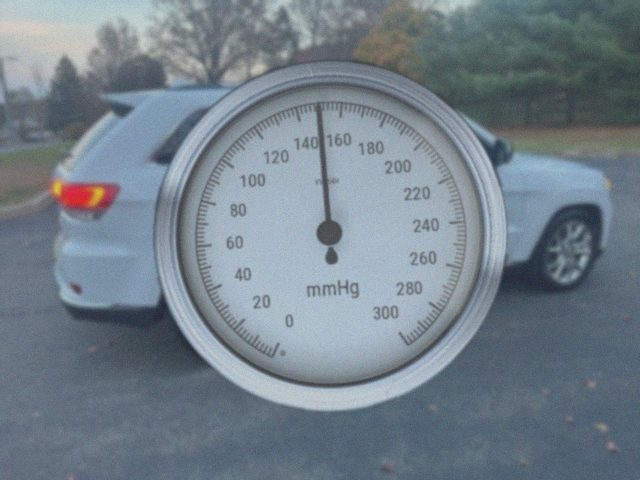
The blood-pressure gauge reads **150** mmHg
